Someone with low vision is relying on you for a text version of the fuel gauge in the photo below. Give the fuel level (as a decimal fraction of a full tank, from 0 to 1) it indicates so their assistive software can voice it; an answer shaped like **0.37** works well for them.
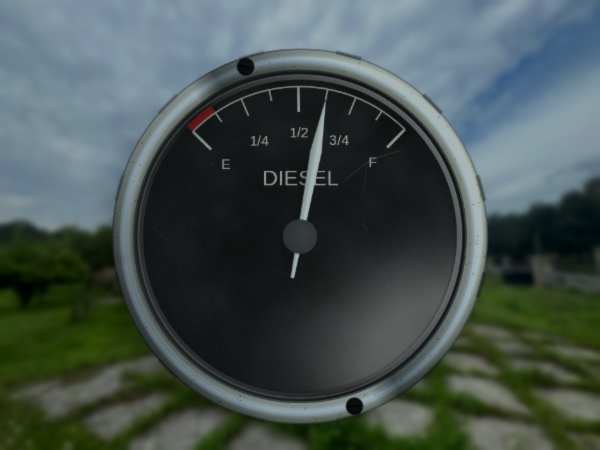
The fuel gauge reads **0.625**
